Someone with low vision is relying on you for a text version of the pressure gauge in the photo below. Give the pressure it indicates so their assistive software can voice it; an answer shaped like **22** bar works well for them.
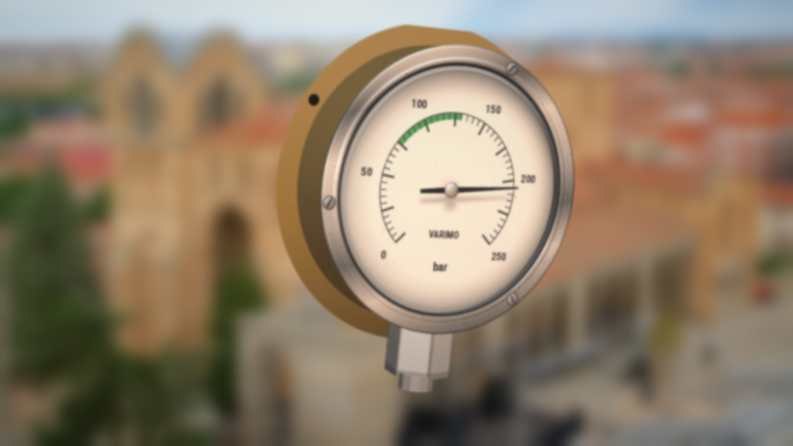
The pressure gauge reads **205** bar
